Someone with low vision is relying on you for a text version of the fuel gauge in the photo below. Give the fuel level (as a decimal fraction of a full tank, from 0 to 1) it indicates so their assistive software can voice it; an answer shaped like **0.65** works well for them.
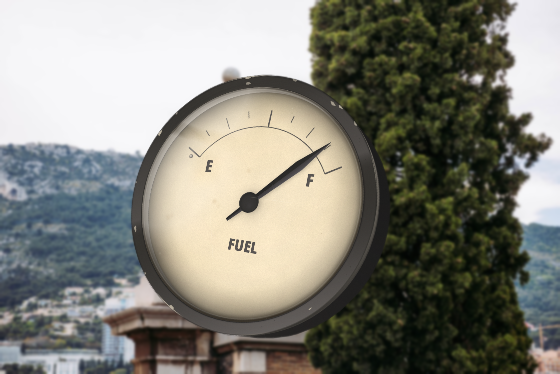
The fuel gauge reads **0.875**
